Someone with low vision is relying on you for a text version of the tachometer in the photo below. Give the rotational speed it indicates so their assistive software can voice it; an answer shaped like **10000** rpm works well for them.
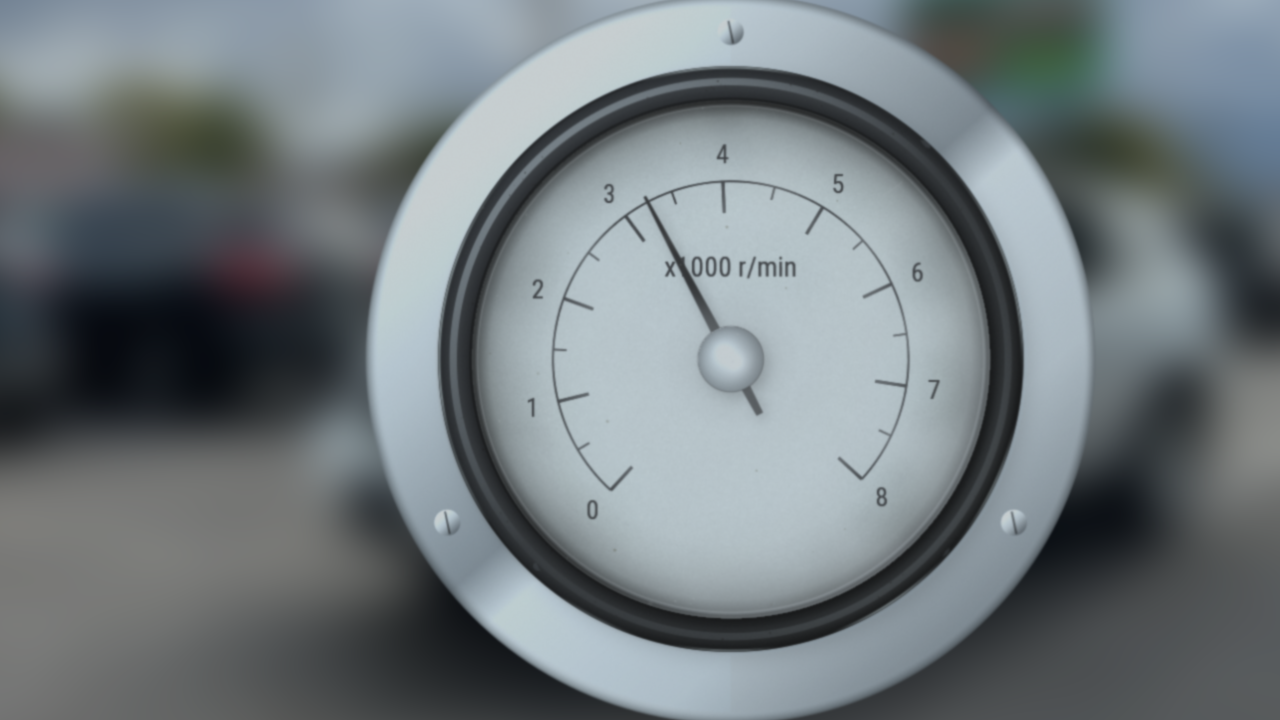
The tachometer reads **3250** rpm
